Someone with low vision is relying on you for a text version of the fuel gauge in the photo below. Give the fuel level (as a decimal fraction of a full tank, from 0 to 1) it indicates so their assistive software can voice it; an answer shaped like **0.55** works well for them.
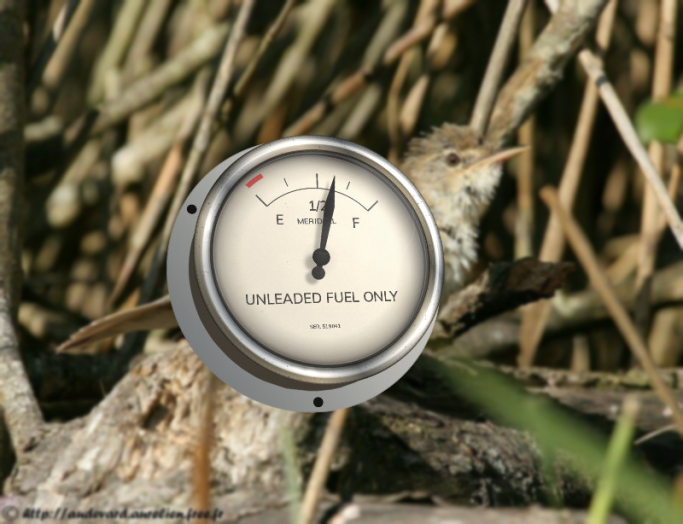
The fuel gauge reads **0.625**
